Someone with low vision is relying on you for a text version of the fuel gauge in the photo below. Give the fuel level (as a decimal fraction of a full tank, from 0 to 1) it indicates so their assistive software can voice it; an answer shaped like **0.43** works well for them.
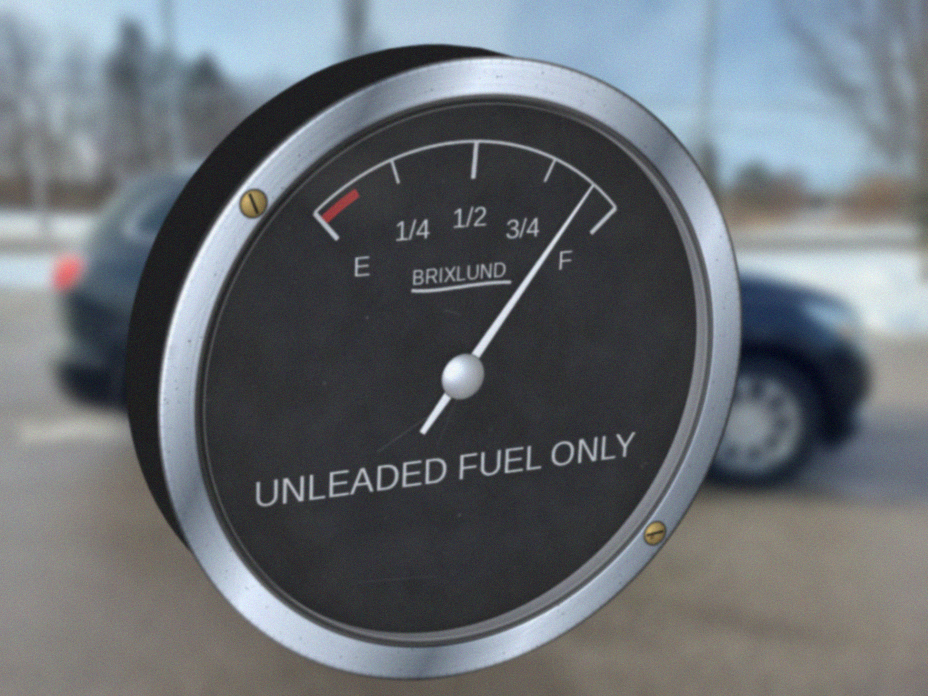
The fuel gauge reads **0.875**
